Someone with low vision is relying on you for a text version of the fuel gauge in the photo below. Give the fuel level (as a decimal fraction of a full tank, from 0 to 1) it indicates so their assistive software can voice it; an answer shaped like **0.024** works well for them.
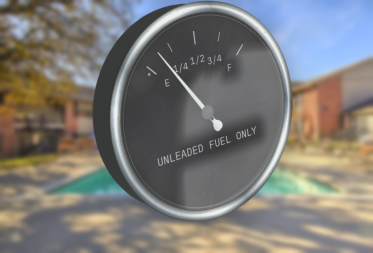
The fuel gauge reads **0.125**
